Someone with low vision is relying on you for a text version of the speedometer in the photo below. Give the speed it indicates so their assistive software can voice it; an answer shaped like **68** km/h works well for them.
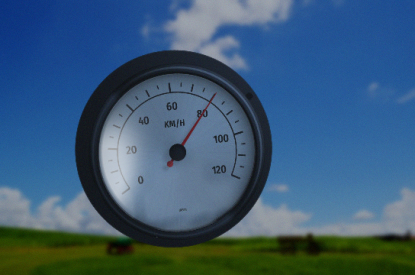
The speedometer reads **80** km/h
